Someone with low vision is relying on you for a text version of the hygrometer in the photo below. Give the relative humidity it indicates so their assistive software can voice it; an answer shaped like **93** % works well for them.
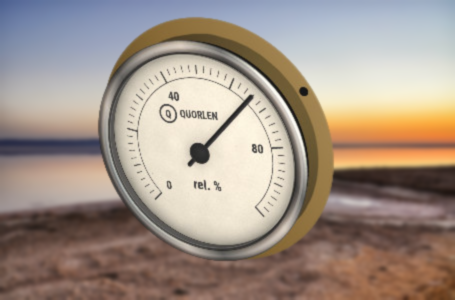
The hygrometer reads **66** %
